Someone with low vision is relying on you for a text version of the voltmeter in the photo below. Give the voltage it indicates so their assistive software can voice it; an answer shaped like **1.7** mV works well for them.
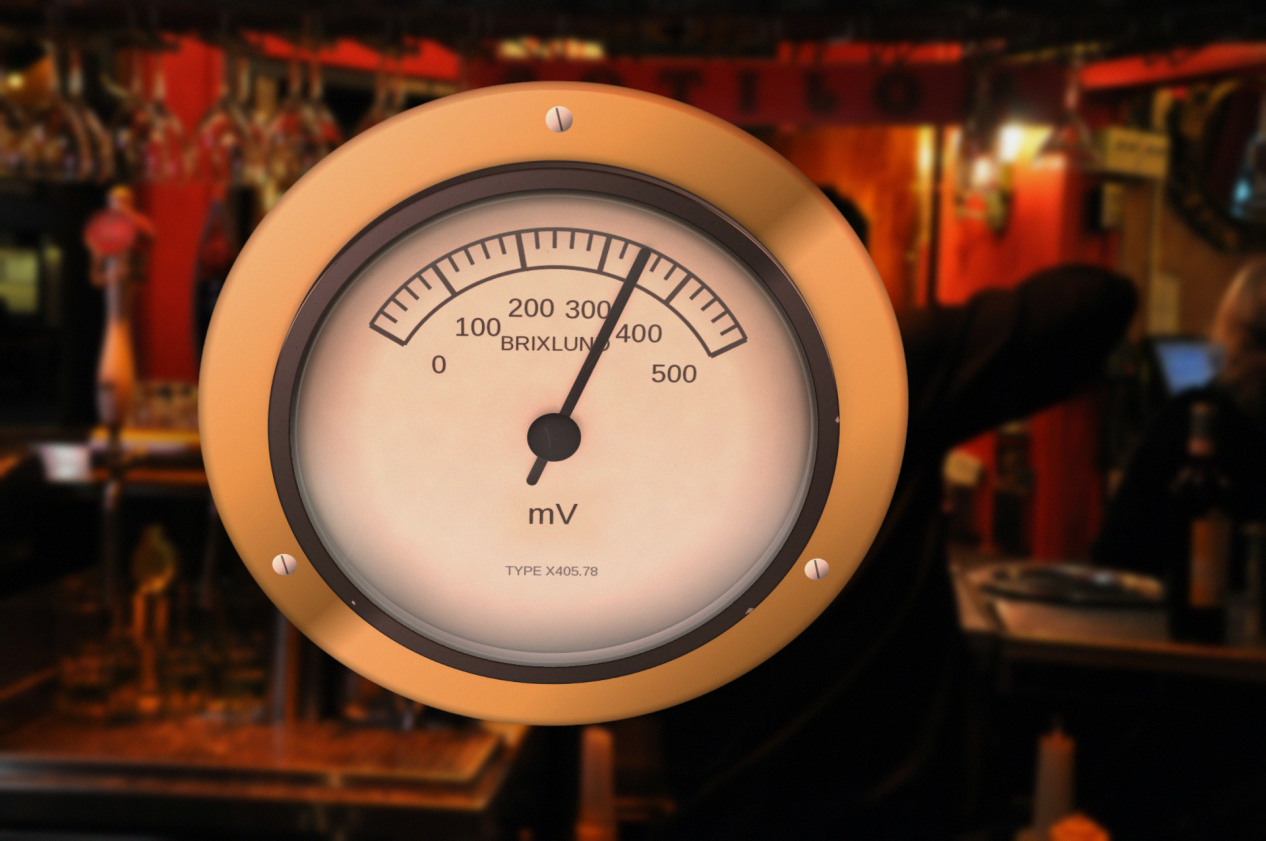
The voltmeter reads **340** mV
